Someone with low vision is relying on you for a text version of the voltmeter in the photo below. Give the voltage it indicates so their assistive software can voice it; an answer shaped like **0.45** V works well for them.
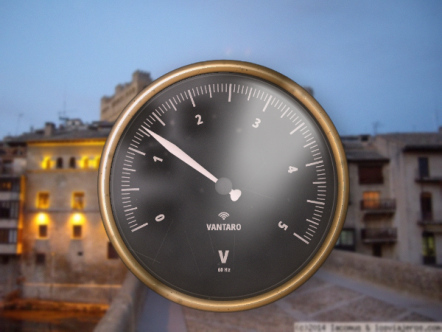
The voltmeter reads **1.3** V
